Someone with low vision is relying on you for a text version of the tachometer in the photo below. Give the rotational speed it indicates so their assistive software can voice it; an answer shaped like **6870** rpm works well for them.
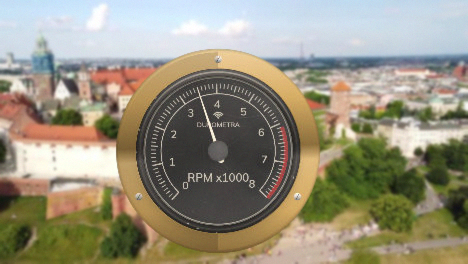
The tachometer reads **3500** rpm
